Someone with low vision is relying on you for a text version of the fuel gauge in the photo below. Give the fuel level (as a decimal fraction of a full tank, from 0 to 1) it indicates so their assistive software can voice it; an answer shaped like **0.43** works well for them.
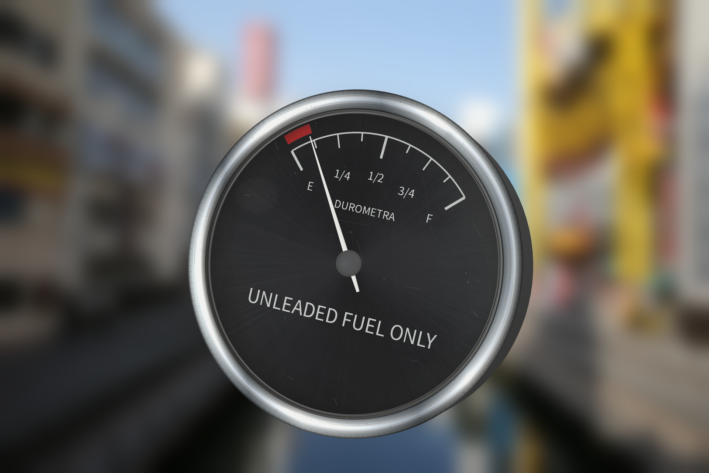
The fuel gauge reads **0.125**
